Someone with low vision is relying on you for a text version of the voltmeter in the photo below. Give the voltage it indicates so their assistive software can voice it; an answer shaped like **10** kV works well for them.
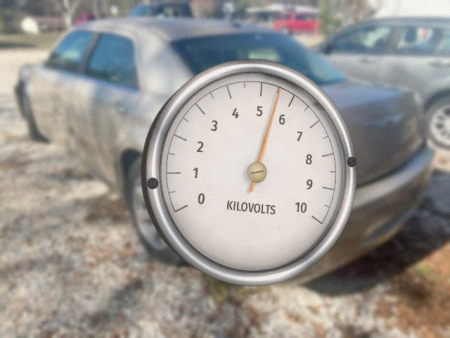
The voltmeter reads **5.5** kV
